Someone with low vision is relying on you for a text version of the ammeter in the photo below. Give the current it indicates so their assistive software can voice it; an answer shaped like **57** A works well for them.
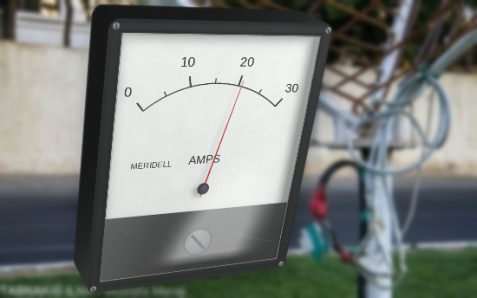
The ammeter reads **20** A
